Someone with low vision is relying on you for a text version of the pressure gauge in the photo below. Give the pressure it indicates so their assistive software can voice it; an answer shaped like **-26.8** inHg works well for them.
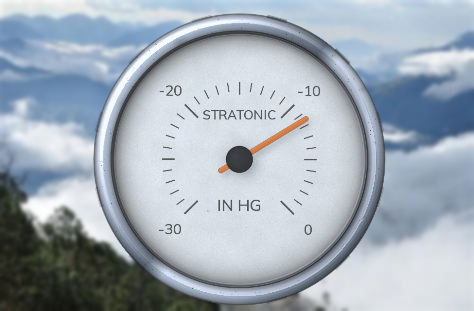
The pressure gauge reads **-8.5** inHg
